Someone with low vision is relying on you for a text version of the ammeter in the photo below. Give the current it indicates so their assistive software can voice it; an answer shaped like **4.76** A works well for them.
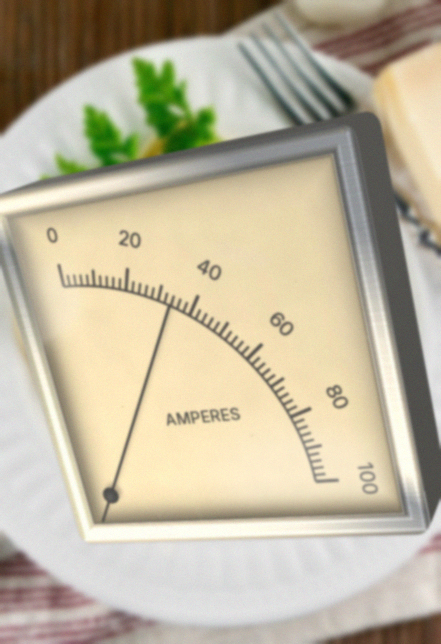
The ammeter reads **34** A
